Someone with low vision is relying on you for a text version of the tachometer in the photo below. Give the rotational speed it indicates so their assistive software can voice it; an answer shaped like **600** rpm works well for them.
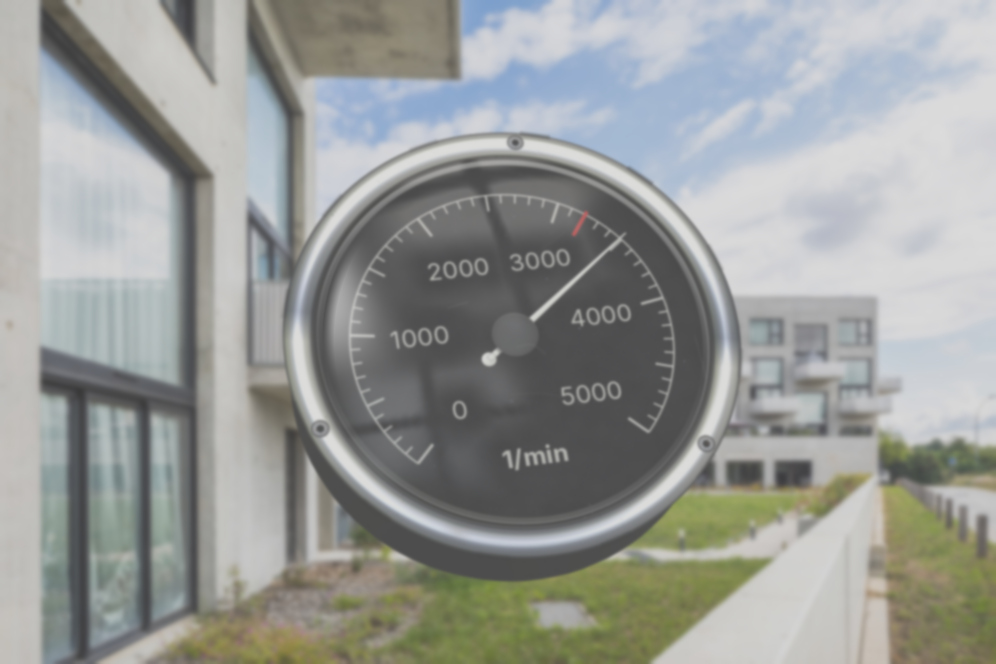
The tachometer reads **3500** rpm
